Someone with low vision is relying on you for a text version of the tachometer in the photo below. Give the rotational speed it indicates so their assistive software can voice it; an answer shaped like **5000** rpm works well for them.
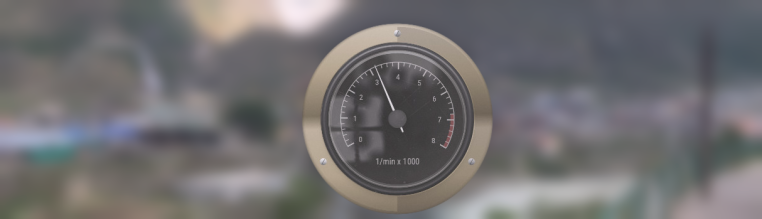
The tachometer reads **3200** rpm
